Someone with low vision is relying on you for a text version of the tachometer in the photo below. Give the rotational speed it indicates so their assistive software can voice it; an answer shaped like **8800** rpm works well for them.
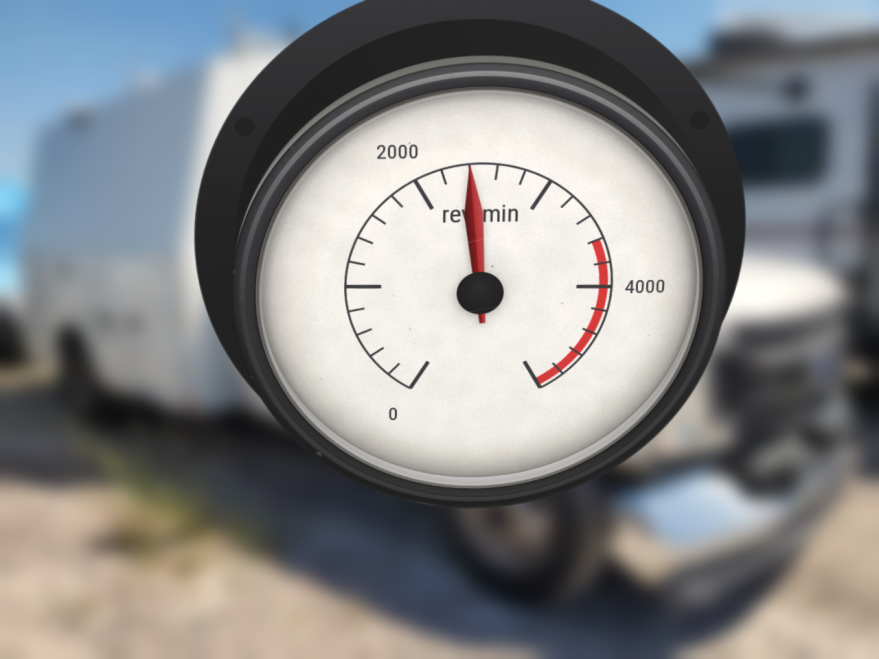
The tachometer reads **2400** rpm
